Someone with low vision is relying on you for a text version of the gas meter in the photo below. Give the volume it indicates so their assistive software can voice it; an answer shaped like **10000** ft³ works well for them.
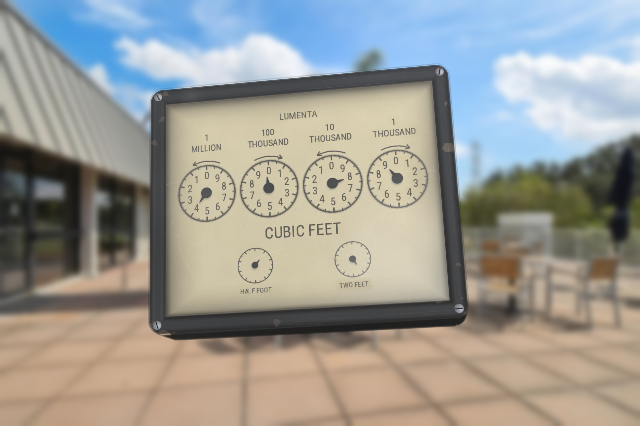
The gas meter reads **397900** ft³
